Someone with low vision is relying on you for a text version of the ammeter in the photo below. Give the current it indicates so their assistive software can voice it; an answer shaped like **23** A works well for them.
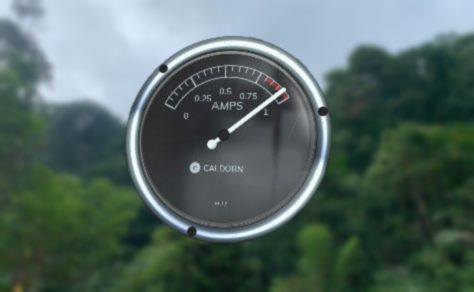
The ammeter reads **0.95** A
